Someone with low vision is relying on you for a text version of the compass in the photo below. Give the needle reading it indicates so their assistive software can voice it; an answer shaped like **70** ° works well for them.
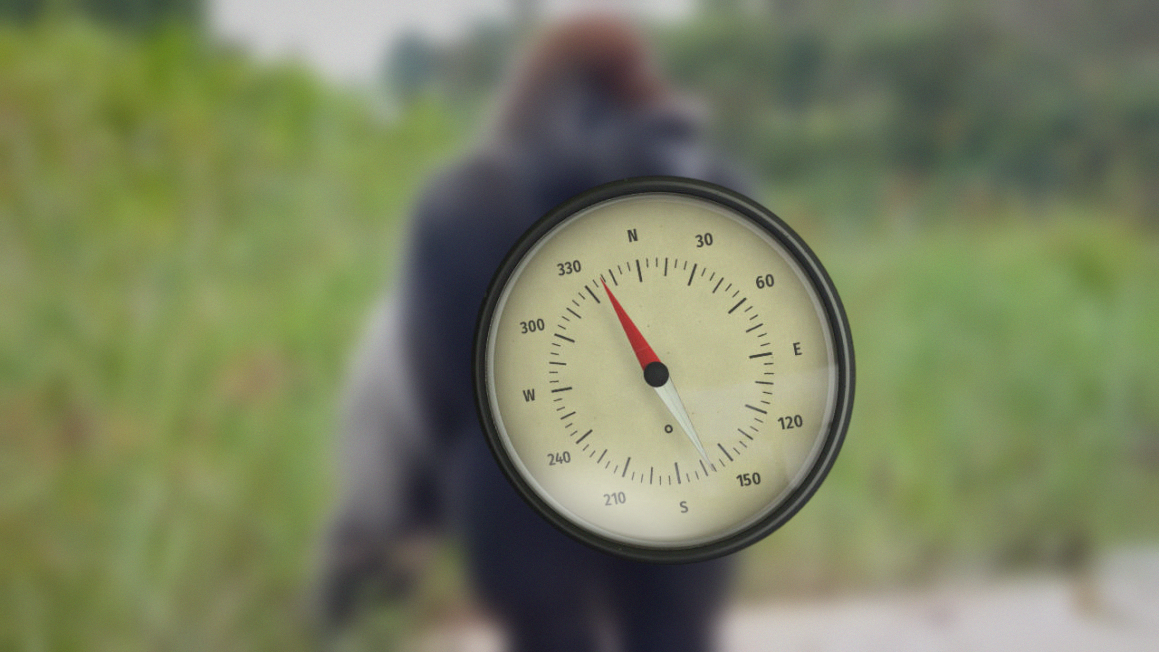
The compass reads **340** °
